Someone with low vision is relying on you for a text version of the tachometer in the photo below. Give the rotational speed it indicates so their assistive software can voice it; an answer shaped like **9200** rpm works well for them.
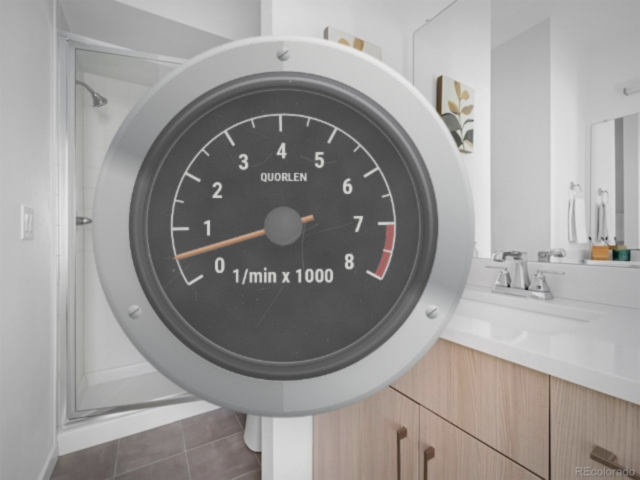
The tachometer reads **500** rpm
